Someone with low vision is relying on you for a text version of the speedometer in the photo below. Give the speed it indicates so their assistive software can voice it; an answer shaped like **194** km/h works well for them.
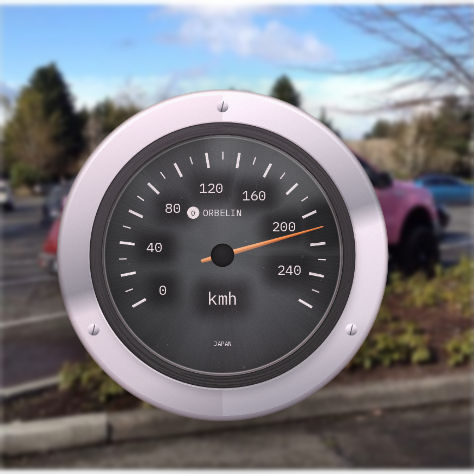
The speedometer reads **210** km/h
